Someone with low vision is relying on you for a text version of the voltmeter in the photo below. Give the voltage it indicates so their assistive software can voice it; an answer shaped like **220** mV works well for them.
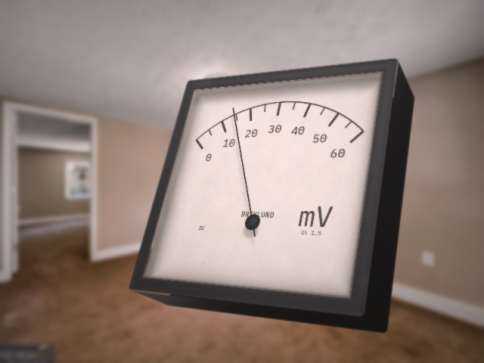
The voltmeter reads **15** mV
